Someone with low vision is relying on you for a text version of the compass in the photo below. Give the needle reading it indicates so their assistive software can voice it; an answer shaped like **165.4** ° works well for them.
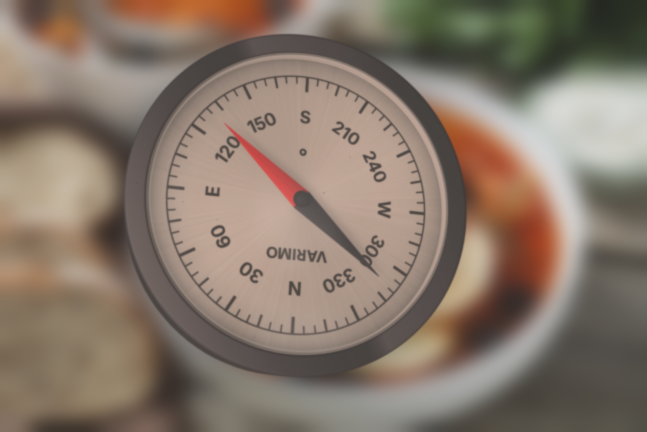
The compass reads **130** °
